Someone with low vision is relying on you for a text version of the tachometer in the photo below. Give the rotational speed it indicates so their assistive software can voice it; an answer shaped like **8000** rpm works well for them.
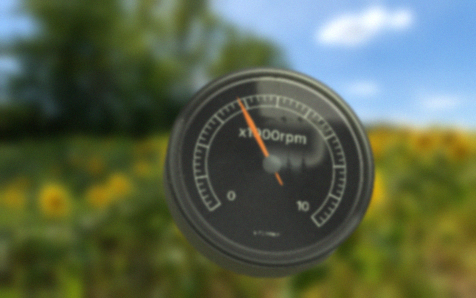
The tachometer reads **3800** rpm
